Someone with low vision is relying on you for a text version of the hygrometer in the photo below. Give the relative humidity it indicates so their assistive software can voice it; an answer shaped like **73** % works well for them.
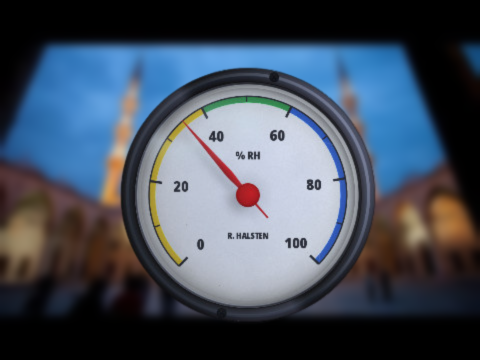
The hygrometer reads **35** %
